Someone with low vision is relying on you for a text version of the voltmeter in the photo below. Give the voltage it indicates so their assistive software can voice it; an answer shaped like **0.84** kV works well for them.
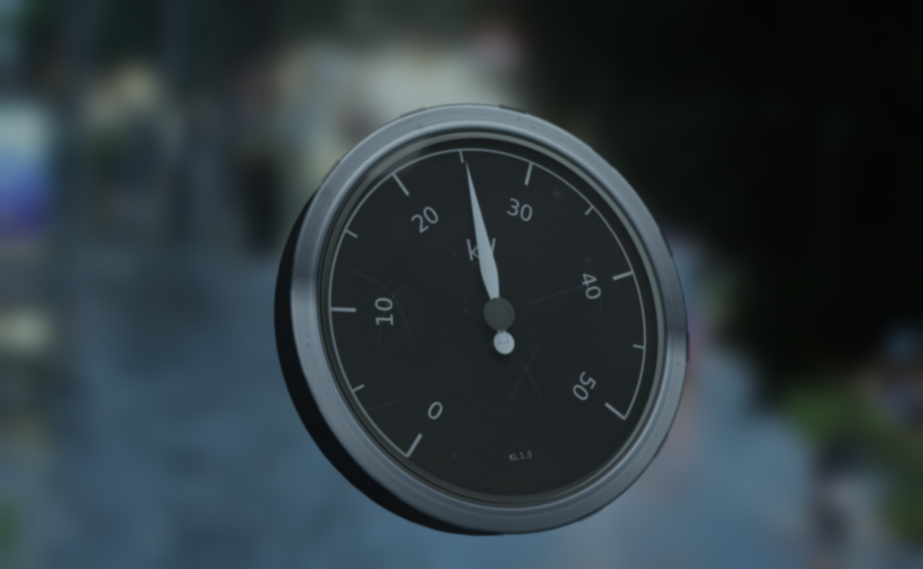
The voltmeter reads **25** kV
